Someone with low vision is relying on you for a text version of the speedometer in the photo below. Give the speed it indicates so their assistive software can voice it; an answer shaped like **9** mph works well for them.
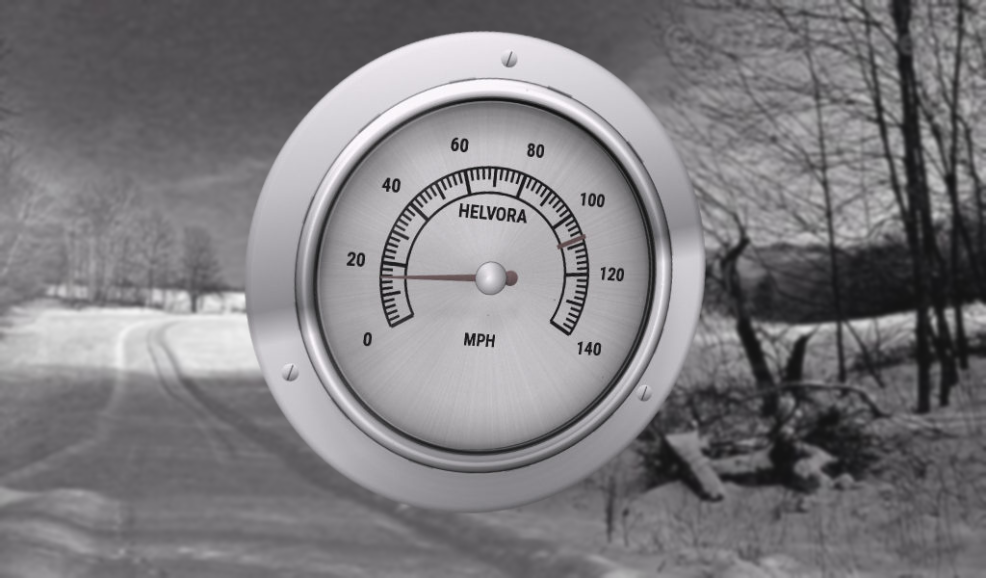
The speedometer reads **16** mph
